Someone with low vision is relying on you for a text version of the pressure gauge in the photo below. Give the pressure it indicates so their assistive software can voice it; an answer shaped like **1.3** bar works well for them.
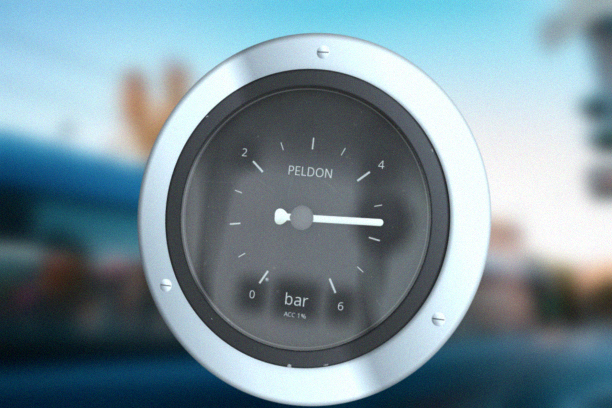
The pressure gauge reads **4.75** bar
